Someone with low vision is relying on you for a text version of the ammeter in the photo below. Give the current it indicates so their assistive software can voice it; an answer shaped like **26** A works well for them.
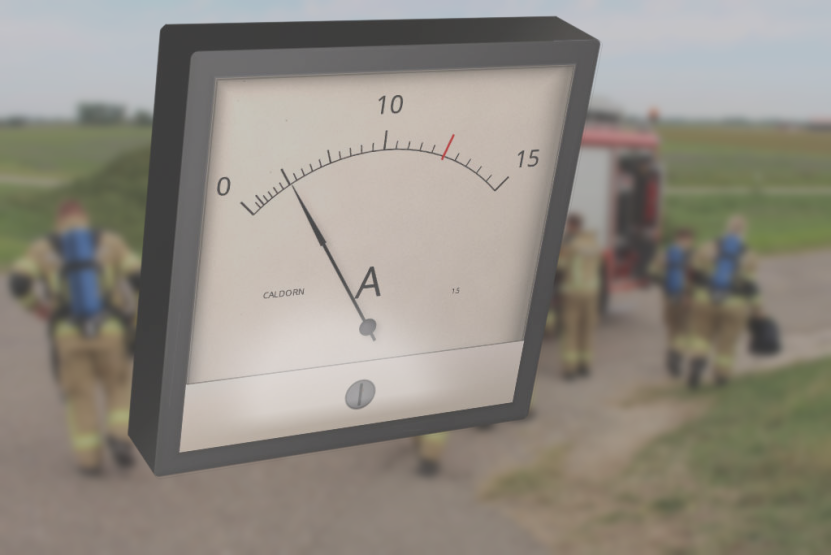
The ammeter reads **5** A
